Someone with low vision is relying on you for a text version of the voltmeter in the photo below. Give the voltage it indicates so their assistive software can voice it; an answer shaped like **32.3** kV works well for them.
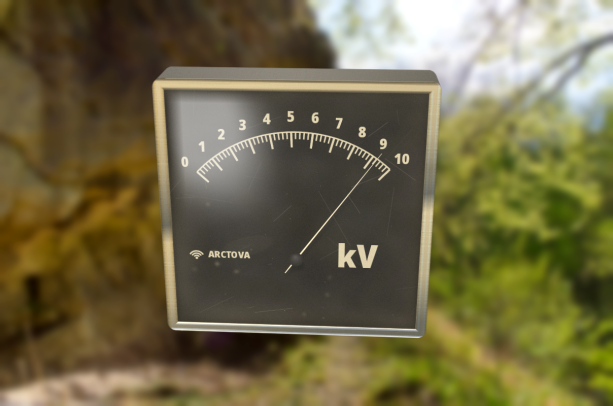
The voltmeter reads **9.2** kV
